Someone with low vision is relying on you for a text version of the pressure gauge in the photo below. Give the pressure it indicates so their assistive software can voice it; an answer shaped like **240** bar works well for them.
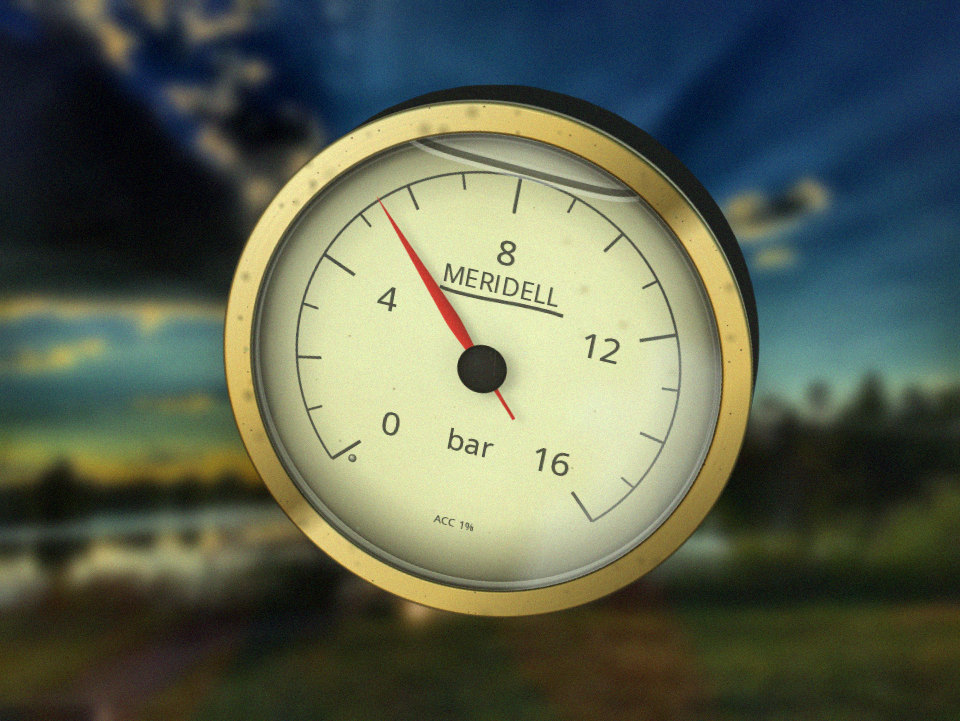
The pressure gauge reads **5.5** bar
